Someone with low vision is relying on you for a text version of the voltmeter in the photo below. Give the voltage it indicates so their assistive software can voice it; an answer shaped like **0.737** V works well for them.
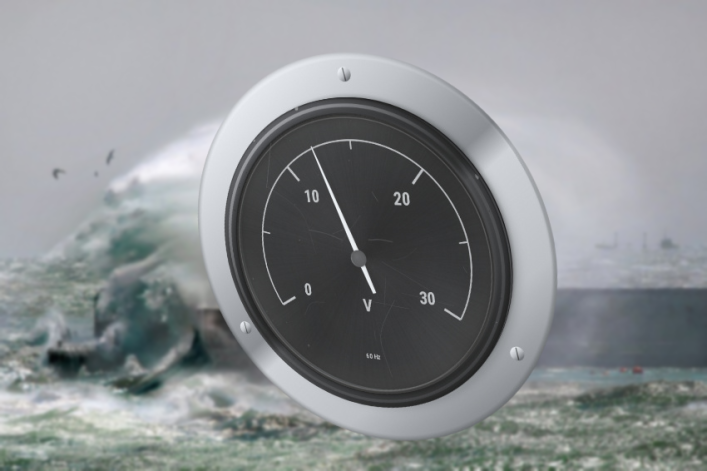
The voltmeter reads **12.5** V
